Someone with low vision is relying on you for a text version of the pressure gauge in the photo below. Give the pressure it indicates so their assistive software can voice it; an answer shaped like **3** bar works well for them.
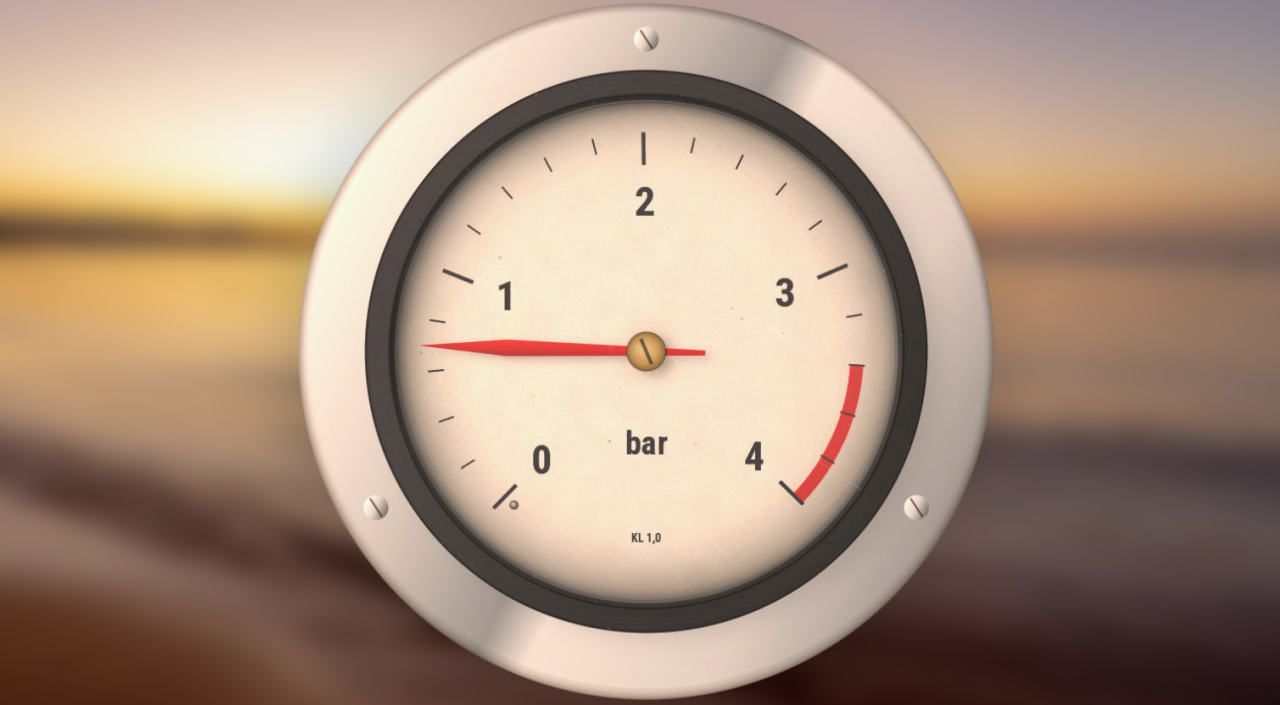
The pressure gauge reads **0.7** bar
